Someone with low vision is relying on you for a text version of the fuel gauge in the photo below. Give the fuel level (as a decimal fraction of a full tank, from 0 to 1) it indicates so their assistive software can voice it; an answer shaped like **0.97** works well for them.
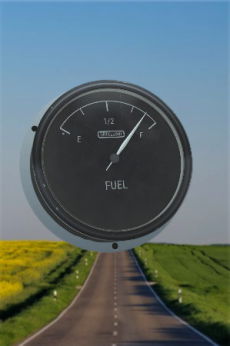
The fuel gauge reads **0.875**
